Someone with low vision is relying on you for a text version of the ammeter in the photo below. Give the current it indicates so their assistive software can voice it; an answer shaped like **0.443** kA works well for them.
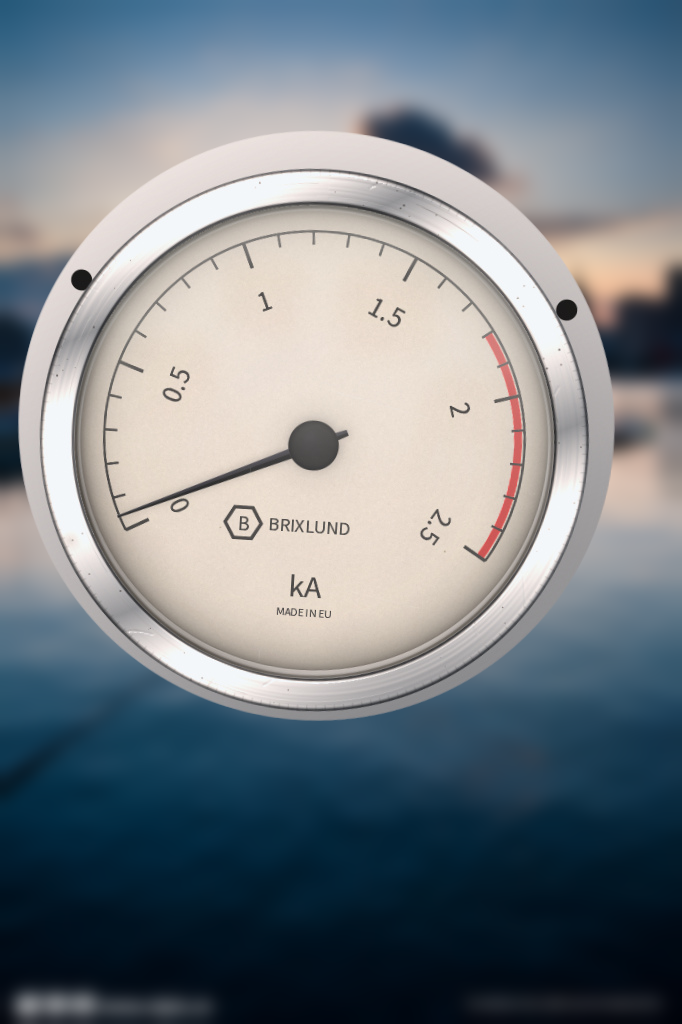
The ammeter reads **0.05** kA
